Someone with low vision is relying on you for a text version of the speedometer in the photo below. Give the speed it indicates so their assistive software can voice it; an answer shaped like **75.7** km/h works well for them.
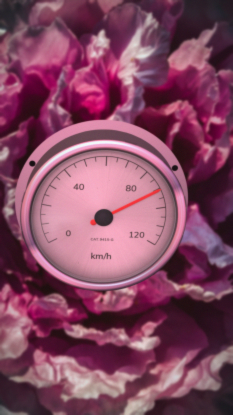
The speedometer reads **90** km/h
